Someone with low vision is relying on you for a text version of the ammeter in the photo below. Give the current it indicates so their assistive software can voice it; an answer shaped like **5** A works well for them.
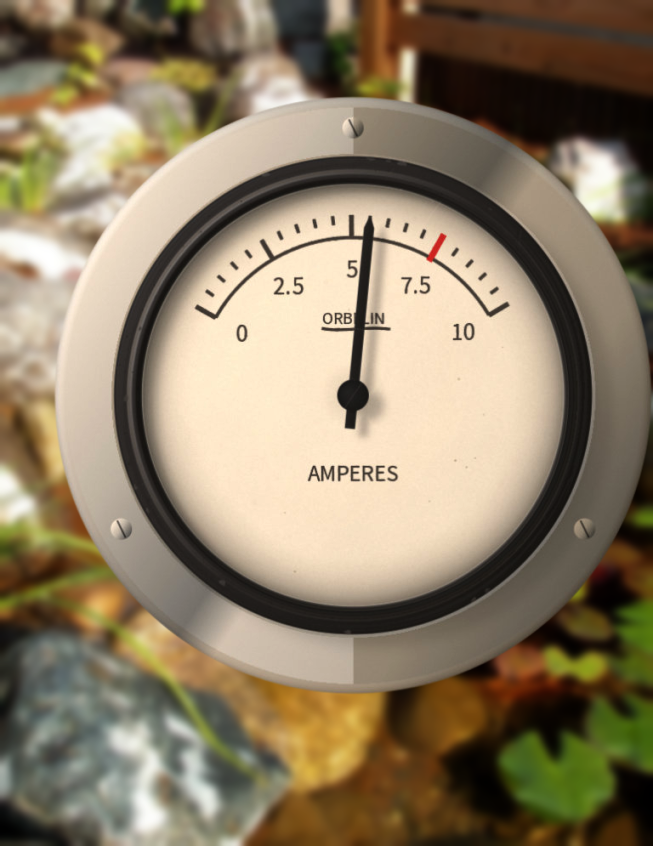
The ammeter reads **5.5** A
